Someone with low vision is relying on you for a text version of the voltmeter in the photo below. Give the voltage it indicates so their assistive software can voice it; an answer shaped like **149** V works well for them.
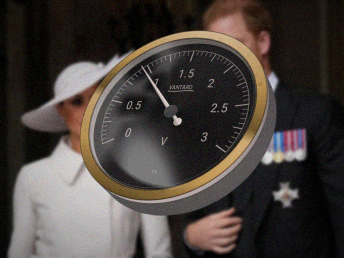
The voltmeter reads **0.95** V
